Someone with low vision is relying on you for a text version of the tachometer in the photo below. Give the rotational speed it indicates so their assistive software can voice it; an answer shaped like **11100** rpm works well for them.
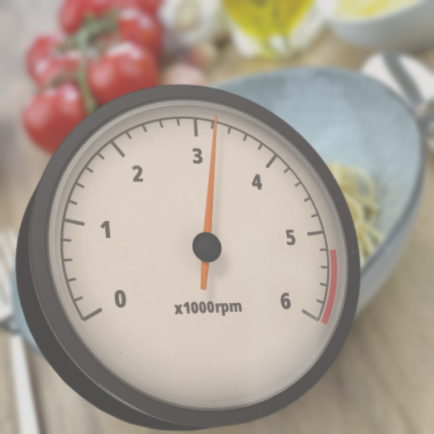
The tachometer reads **3200** rpm
